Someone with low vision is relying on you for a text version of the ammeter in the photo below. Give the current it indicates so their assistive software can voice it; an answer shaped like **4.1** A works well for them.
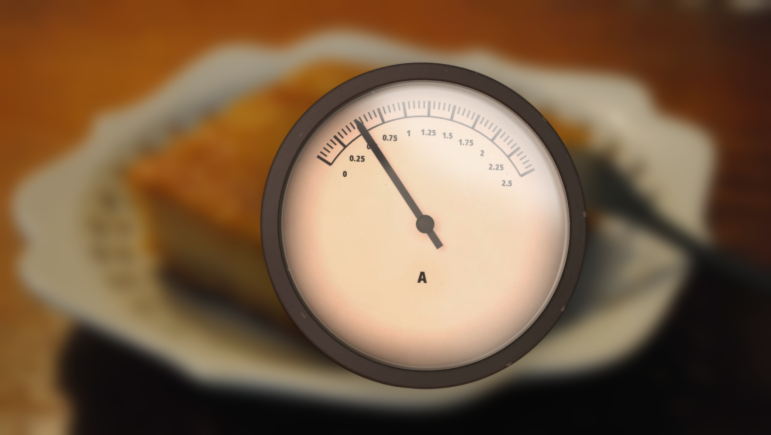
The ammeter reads **0.5** A
